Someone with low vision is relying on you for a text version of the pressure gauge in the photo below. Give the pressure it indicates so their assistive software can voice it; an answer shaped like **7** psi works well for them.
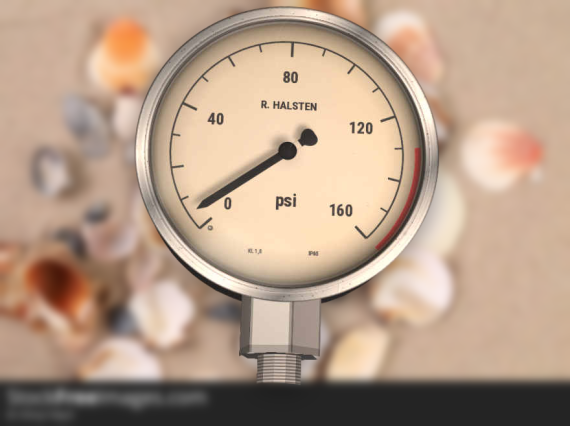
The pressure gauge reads **5** psi
